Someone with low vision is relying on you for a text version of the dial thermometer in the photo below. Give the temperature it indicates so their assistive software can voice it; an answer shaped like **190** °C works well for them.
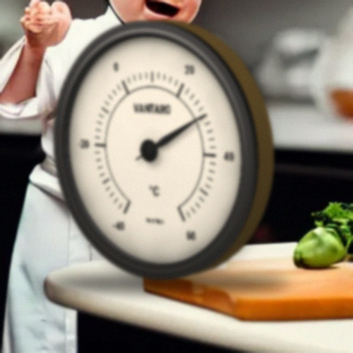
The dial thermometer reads **30** °C
